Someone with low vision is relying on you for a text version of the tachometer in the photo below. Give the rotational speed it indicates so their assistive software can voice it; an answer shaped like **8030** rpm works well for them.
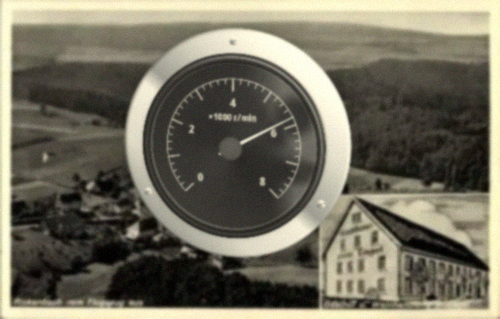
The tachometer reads **5800** rpm
